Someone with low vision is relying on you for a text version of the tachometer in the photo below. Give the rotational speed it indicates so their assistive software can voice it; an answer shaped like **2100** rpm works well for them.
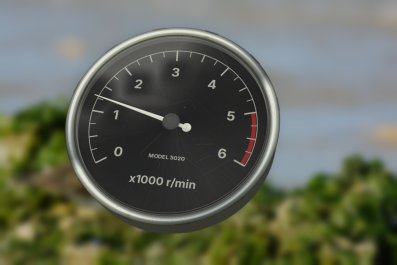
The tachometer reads **1250** rpm
